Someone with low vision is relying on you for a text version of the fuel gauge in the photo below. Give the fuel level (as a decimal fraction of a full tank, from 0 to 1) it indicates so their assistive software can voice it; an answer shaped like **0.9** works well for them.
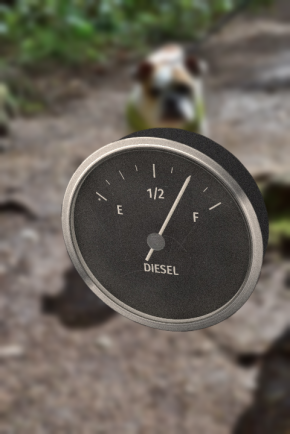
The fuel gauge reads **0.75**
